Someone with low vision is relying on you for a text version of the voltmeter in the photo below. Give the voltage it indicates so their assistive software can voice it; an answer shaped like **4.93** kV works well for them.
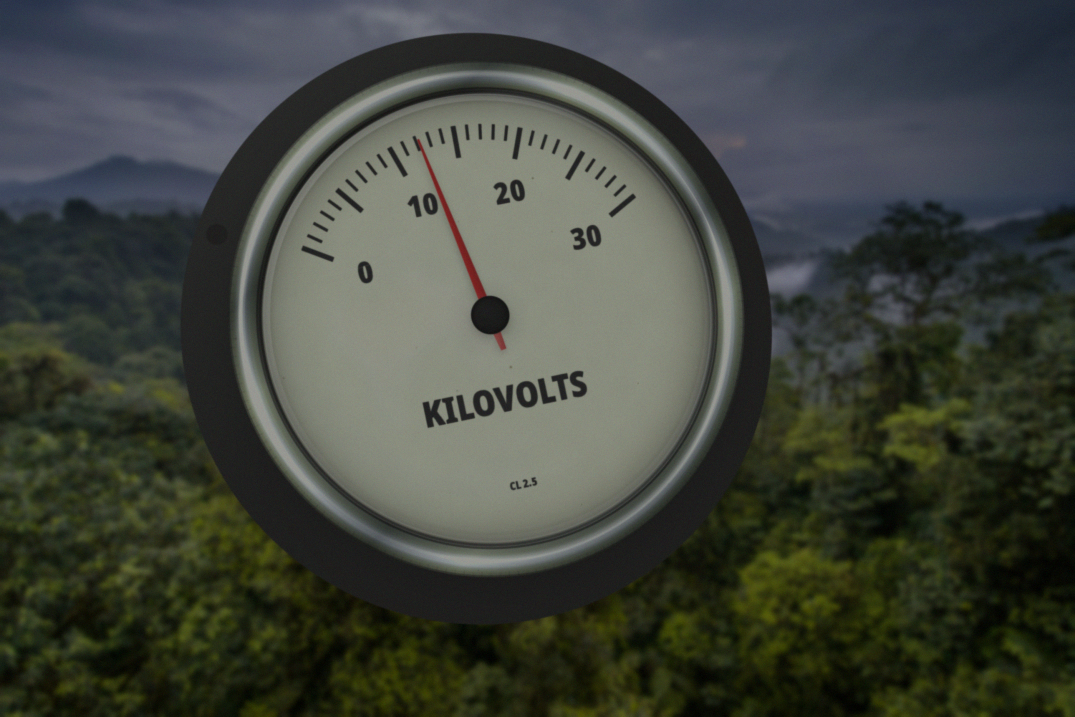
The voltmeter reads **12** kV
